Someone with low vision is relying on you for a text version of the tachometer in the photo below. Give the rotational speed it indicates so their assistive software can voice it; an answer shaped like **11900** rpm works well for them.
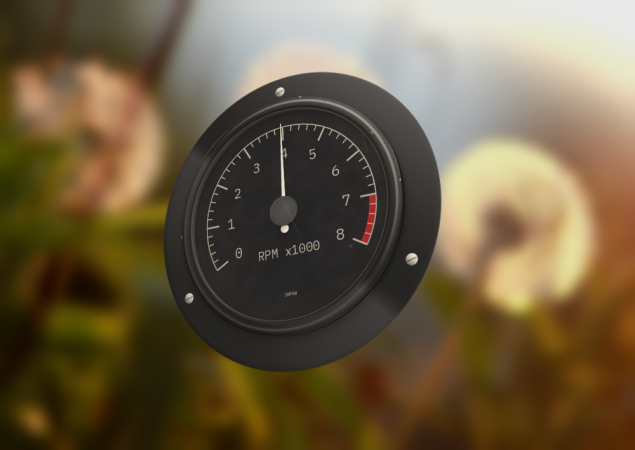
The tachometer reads **4000** rpm
